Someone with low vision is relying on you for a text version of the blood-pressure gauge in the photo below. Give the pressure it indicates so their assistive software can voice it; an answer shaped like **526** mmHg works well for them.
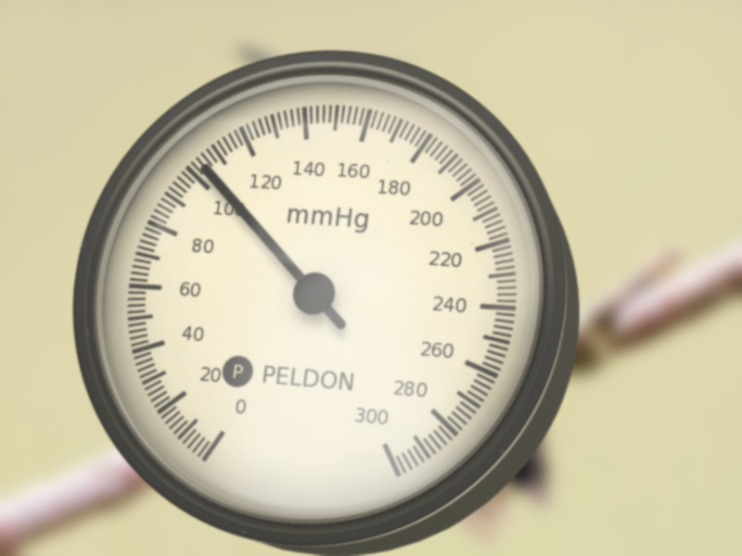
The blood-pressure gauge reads **104** mmHg
